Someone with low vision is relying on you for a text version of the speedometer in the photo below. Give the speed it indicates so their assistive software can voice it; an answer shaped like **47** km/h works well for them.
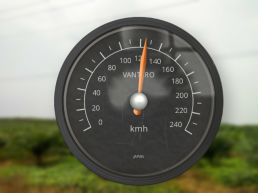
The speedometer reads **125** km/h
